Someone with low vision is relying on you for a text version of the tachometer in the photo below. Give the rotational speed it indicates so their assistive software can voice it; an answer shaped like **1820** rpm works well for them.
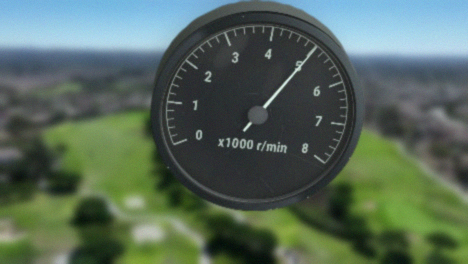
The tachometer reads **5000** rpm
